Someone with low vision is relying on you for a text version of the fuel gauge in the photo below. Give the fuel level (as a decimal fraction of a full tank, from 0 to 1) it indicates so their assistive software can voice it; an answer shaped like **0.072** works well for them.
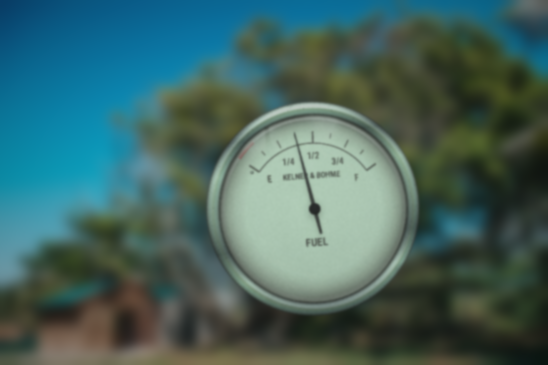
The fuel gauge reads **0.375**
